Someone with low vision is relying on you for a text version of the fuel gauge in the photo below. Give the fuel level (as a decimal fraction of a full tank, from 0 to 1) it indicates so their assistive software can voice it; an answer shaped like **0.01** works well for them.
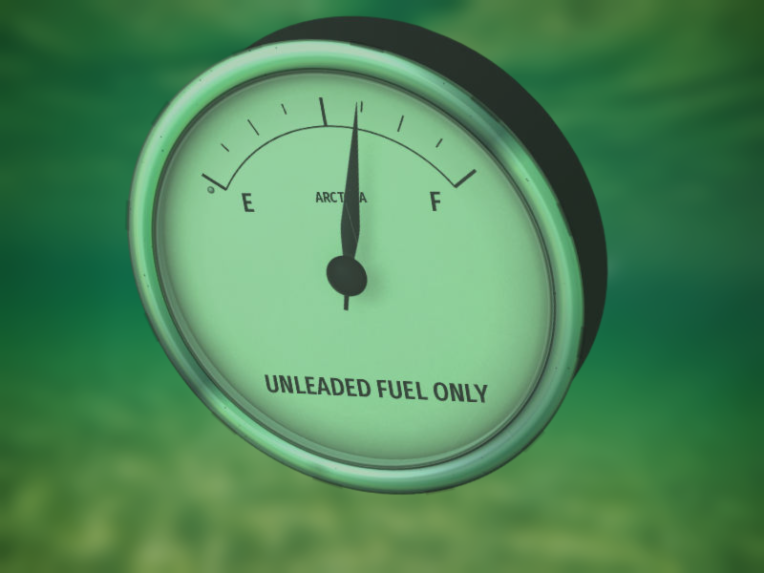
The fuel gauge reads **0.625**
